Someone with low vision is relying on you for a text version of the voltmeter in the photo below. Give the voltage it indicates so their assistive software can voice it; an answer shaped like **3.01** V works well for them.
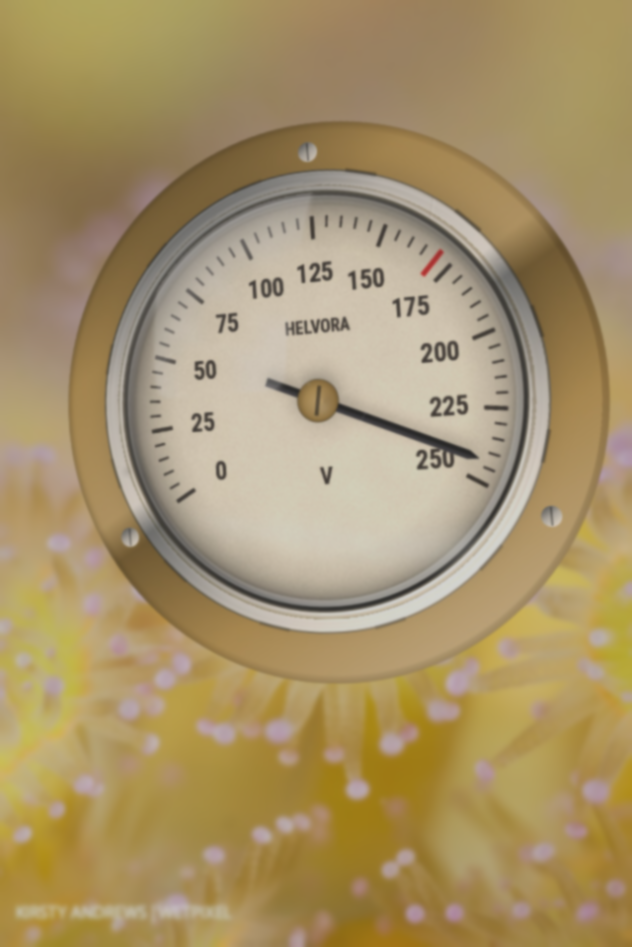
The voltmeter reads **242.5** V
